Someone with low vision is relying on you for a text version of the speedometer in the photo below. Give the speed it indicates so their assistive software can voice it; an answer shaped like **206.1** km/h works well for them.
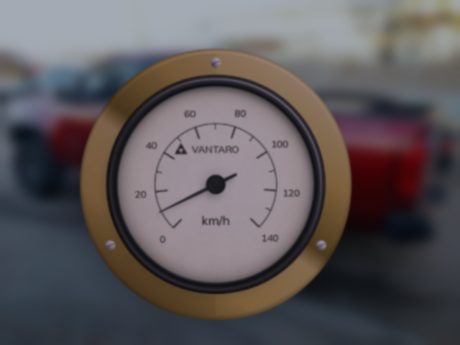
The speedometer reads **10** km/h
